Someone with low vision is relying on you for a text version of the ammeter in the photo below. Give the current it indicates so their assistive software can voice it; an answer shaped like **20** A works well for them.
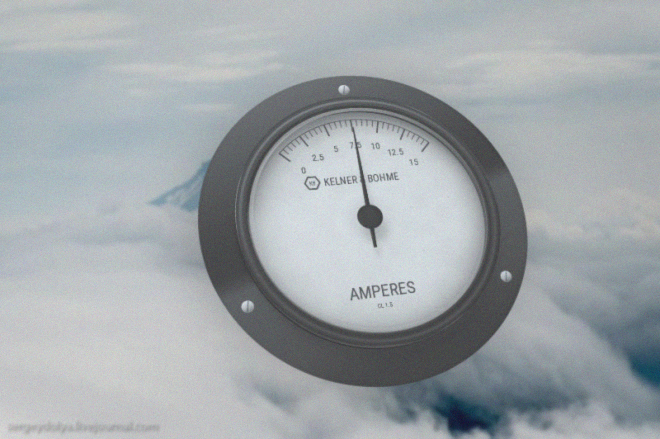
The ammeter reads **7.5** A
